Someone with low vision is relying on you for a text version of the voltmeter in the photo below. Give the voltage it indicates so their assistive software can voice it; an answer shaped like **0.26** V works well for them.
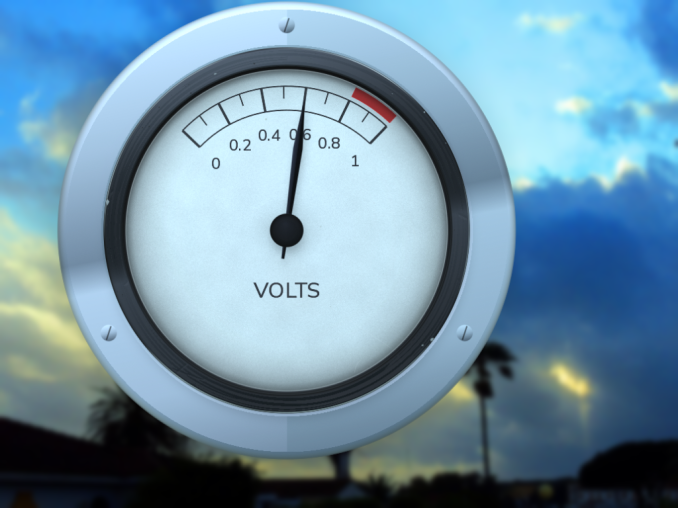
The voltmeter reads **0.6** V
